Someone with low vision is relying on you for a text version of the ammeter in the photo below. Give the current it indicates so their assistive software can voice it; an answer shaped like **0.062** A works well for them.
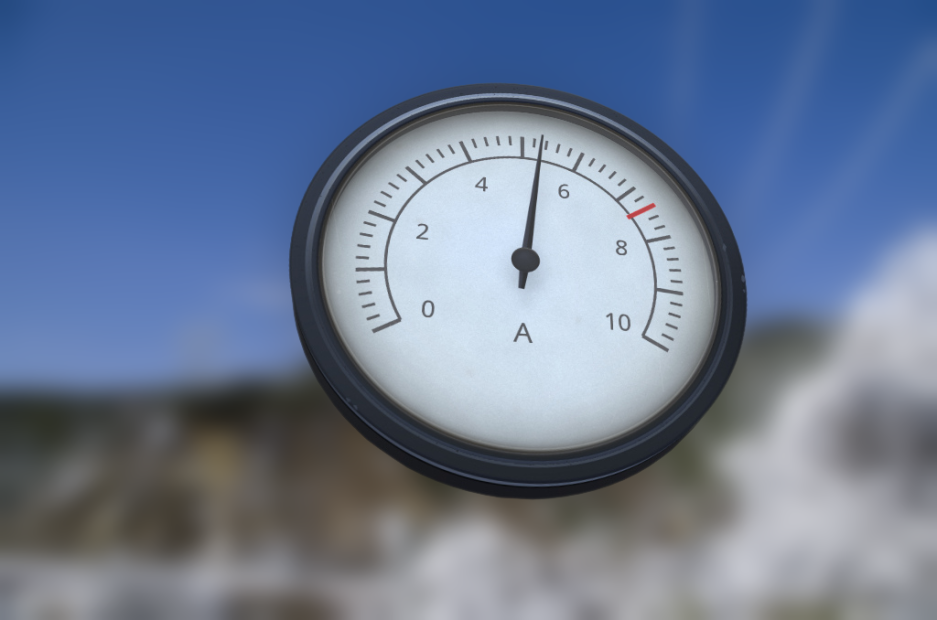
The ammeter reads **5.3** A
